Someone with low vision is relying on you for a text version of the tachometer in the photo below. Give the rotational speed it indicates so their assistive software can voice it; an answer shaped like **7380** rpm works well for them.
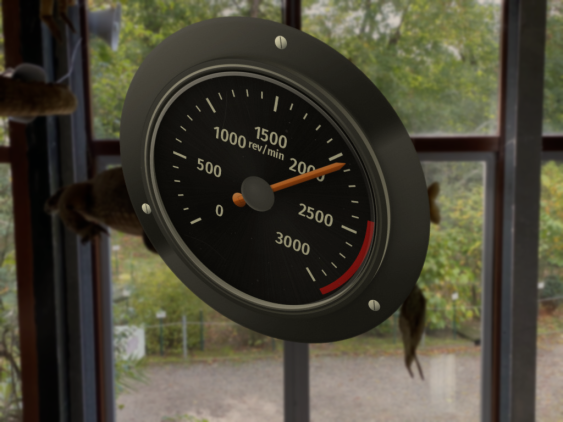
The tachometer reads **2050** rpm
